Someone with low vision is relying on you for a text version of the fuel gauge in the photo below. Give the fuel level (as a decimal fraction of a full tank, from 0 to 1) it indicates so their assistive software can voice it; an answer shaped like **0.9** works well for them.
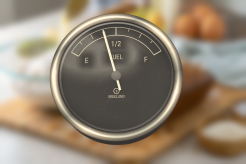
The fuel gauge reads **0.375**
